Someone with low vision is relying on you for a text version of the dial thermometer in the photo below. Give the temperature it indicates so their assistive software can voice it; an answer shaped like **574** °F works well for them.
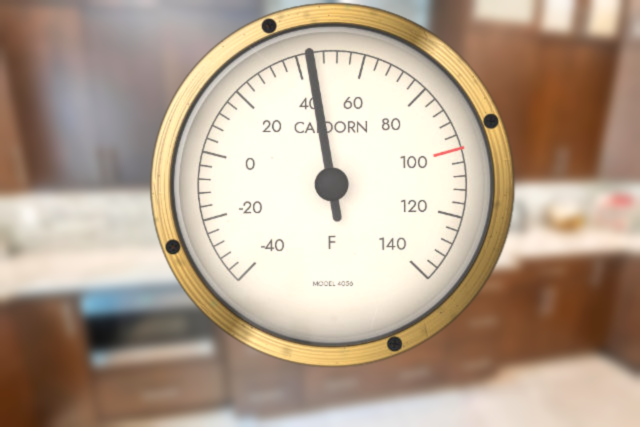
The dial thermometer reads **44** °F
